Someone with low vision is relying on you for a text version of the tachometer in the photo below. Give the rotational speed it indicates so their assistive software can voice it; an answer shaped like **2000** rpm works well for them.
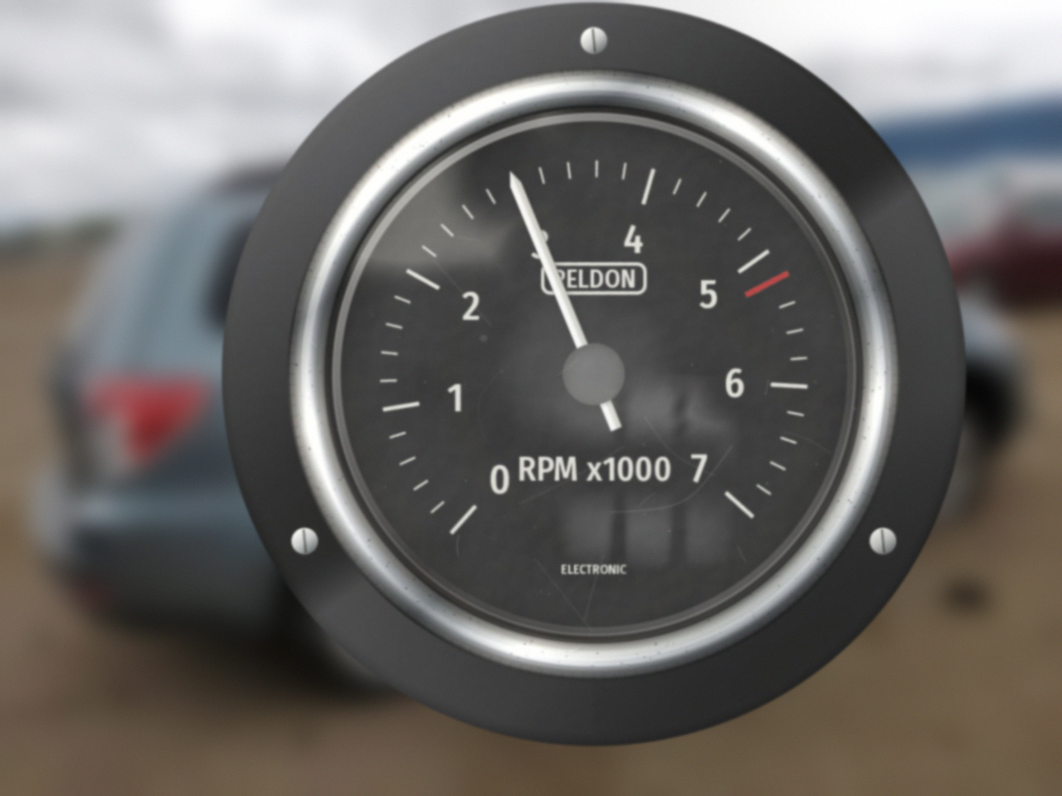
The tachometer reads **3000** rpm
